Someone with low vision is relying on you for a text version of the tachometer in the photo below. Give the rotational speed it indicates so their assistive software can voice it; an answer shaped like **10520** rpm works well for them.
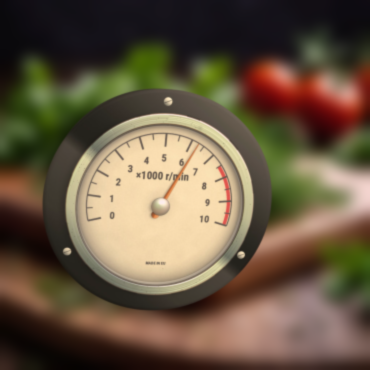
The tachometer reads **6250** rpm
